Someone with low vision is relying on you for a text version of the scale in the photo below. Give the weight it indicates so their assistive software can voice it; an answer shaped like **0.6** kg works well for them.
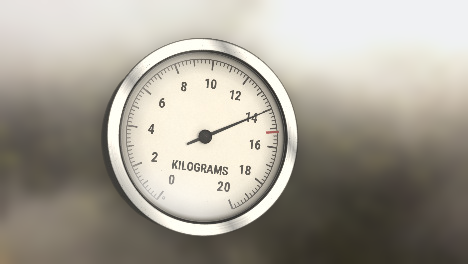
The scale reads **14** kg
